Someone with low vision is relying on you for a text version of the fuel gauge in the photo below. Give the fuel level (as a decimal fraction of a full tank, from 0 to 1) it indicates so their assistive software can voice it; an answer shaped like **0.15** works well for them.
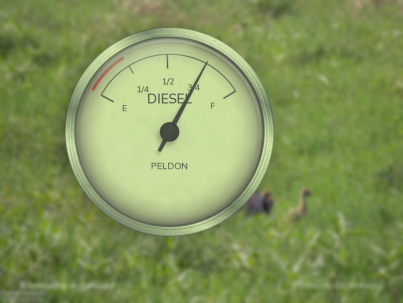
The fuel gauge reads **0.75**
